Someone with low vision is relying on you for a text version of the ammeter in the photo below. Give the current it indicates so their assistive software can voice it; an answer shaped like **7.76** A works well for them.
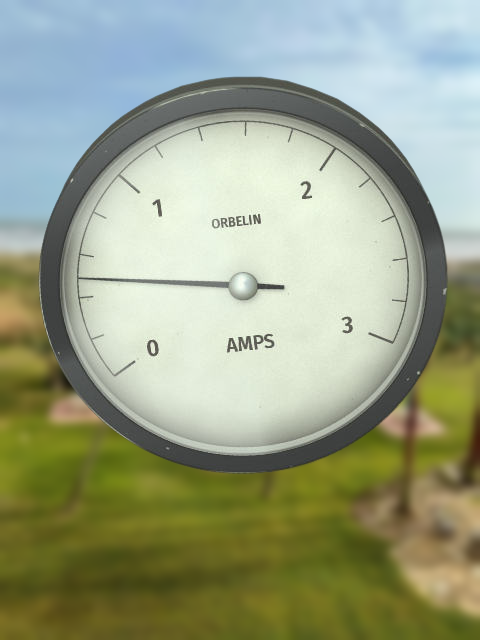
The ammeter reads **0.5** A
